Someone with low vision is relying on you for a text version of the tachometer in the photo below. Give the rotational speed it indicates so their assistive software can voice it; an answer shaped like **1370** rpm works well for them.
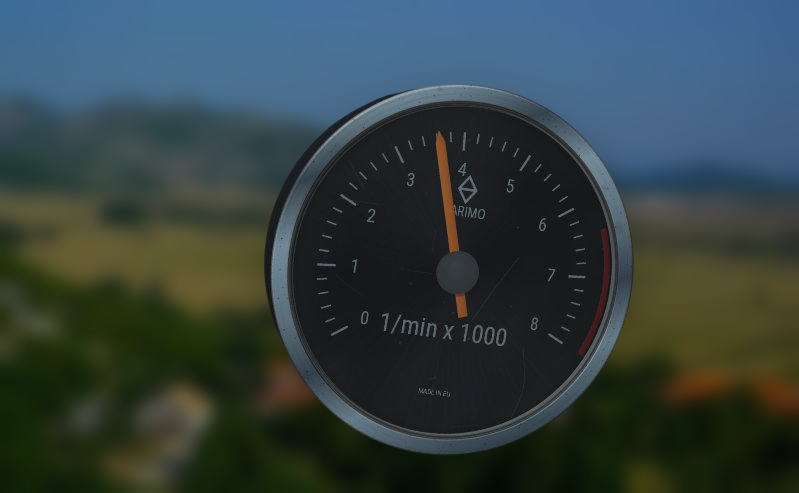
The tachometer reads **3600** rpm
